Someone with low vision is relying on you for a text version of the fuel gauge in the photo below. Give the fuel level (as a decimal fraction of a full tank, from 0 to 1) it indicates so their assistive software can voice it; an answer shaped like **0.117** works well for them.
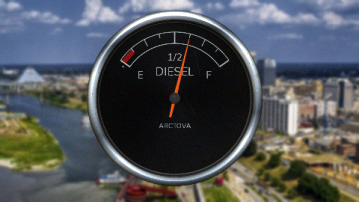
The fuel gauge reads **0.625**
